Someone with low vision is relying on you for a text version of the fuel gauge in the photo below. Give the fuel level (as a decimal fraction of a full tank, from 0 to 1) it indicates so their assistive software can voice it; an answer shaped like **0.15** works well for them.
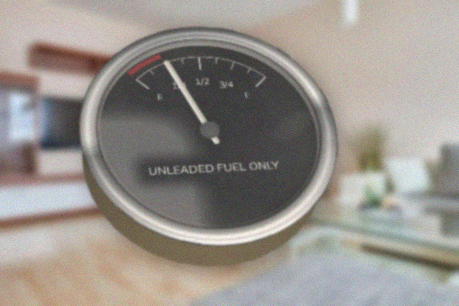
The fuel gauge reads **0.25**
